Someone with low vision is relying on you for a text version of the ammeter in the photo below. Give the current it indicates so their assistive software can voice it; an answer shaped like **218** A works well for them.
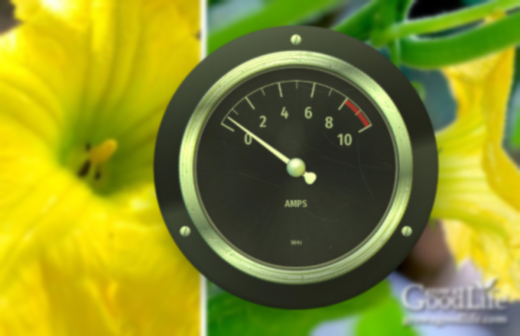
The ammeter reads **0.5** A
